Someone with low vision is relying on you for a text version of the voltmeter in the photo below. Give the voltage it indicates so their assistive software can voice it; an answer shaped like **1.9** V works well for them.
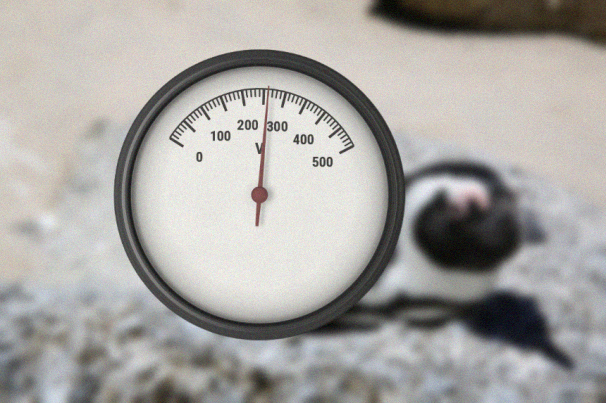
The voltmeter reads **260** V
